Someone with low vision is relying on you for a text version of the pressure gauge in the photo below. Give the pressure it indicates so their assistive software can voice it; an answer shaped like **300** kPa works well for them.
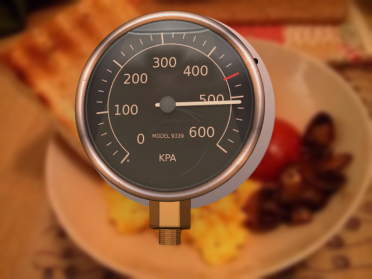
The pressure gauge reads **510** kPa
